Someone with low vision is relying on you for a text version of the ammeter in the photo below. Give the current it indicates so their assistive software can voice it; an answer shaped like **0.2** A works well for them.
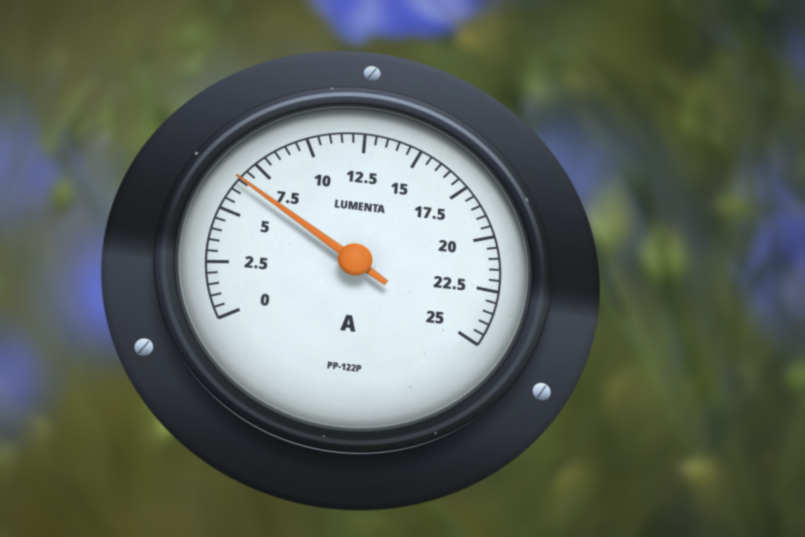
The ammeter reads **6.5** A
